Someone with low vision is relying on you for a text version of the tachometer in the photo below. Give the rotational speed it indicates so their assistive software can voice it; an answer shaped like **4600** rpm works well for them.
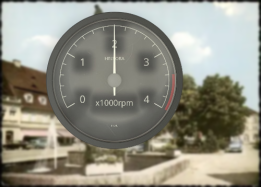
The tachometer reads **2000** rpm
